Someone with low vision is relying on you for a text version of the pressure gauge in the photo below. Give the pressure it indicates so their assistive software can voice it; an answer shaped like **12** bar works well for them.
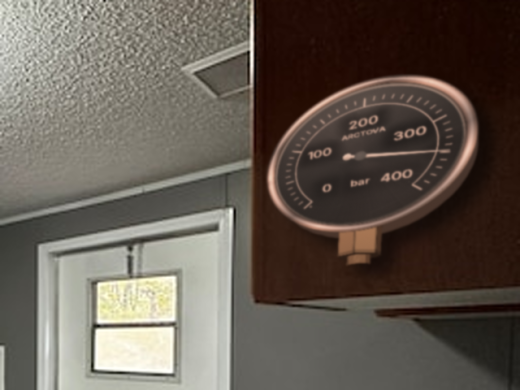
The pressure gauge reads **350** bar
